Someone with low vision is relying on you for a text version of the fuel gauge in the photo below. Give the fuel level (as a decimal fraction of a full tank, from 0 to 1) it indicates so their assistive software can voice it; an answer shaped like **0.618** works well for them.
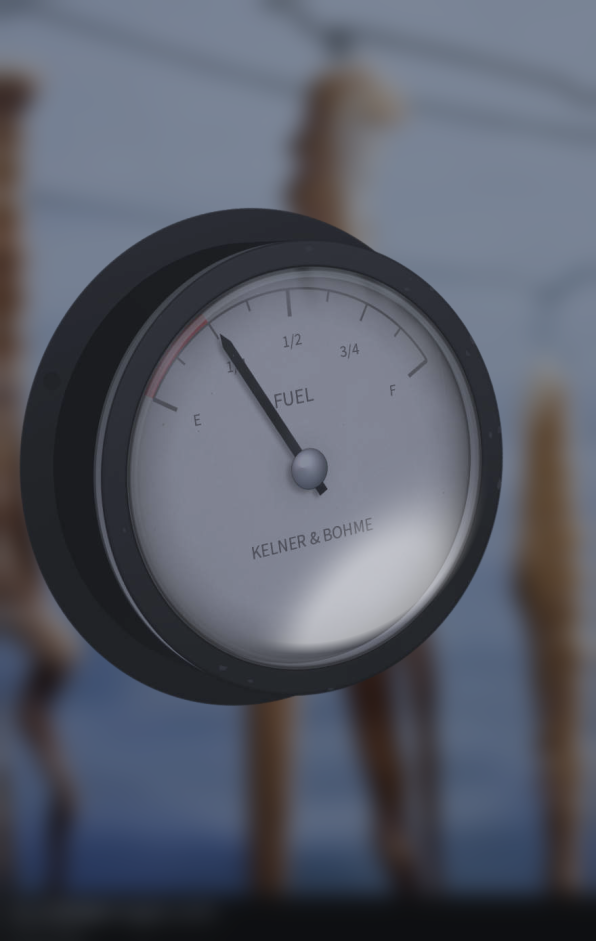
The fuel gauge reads **0.25**
